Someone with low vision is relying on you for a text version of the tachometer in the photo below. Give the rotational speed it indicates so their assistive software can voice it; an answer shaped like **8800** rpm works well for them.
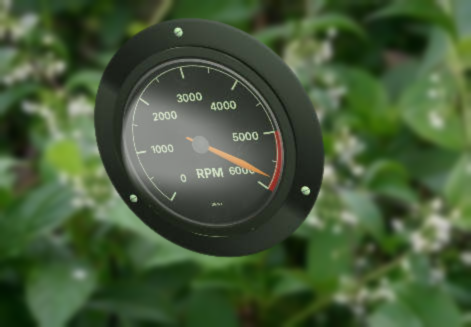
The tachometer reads **5750** rpm
